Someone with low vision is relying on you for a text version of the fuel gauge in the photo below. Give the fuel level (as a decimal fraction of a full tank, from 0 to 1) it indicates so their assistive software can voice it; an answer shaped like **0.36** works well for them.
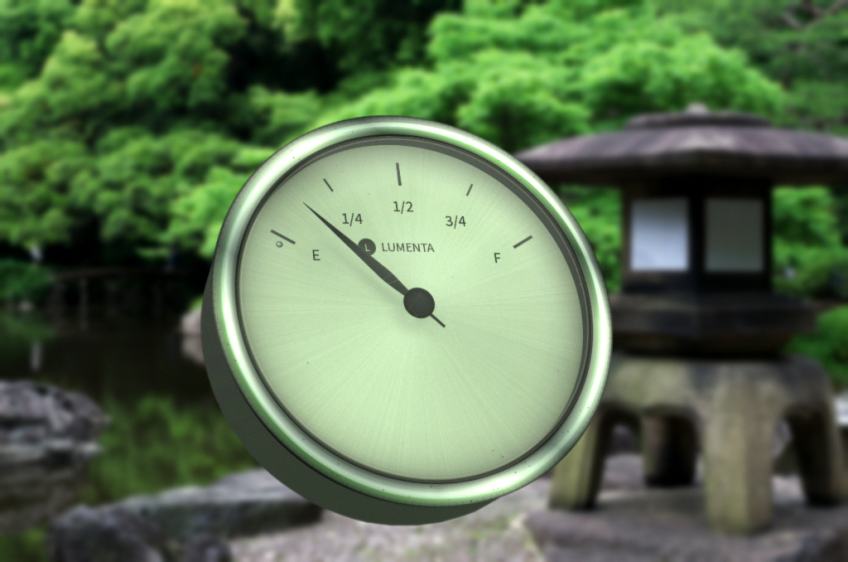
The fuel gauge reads **0.125**
